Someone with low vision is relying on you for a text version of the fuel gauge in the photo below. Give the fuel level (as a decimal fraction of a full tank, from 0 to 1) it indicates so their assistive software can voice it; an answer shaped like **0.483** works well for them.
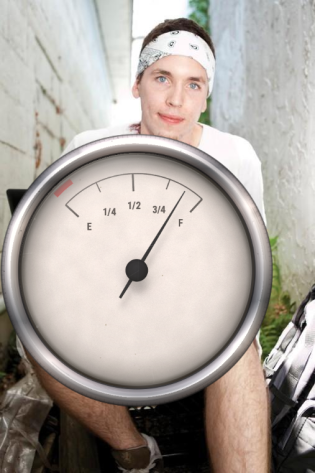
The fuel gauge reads **0.875**
